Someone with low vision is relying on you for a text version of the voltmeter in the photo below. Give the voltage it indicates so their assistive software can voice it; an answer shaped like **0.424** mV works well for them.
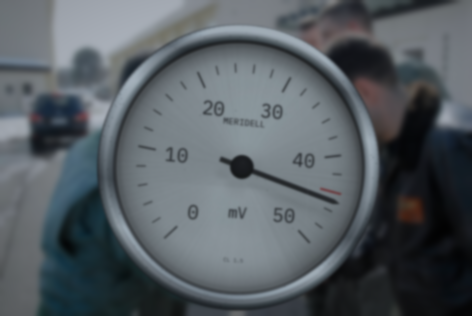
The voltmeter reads **45** mV
